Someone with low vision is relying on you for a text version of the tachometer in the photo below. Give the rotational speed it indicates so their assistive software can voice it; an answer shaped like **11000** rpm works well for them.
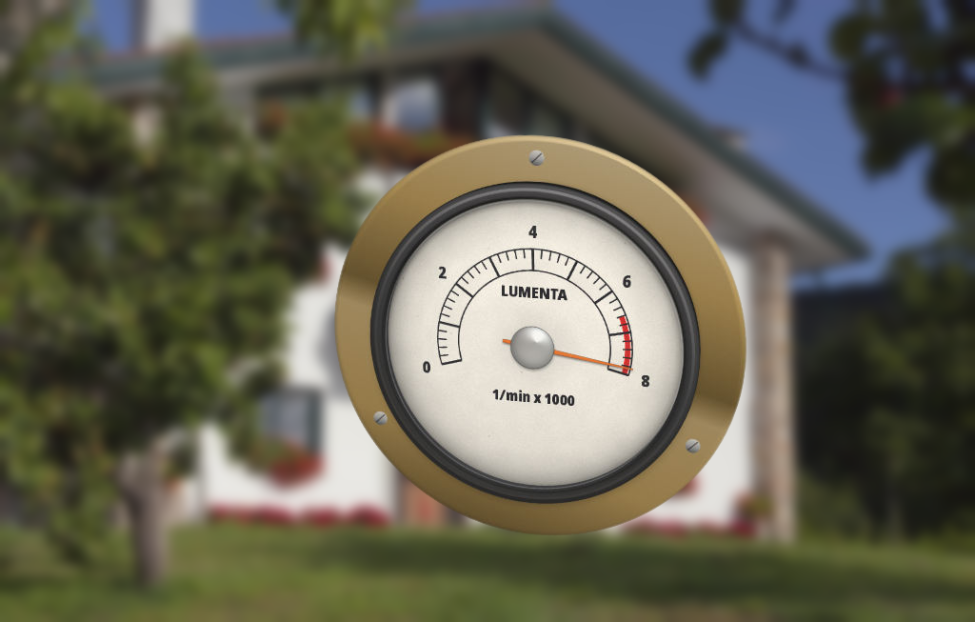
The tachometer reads **7800** rpm
